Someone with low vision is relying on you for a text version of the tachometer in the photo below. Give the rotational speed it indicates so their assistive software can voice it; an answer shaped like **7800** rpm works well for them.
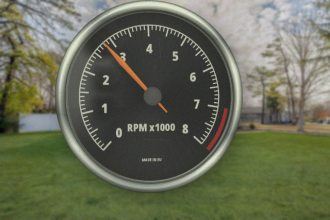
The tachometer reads **2800** rpm
